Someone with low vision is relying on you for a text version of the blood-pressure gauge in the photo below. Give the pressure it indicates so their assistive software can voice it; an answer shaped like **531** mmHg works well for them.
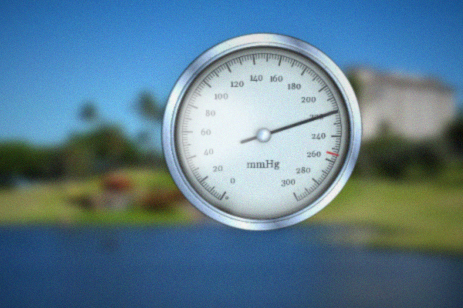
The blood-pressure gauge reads **220** mmHg
